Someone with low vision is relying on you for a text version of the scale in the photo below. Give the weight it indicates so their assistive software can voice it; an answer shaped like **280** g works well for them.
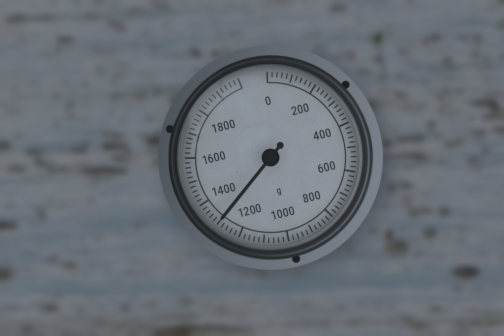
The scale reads **1300** g
